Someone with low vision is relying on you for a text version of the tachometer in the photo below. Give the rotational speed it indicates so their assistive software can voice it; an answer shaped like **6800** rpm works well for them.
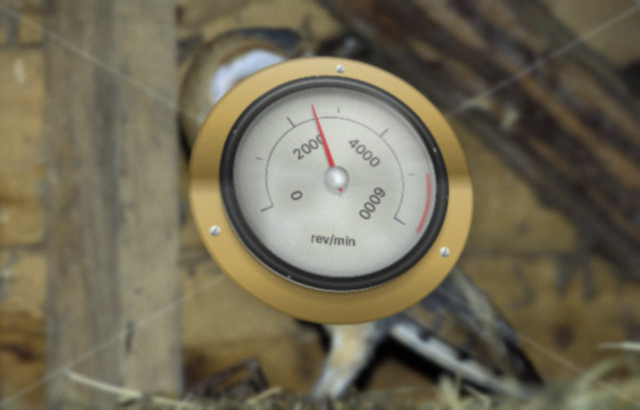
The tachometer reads **2500** rpm
